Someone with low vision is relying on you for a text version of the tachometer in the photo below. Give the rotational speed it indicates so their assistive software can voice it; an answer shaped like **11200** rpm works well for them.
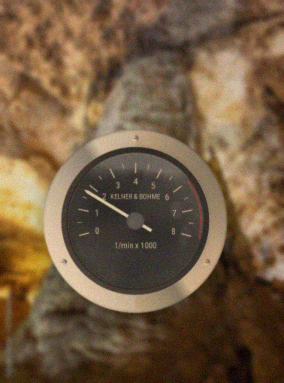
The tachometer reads **1750** rpm
